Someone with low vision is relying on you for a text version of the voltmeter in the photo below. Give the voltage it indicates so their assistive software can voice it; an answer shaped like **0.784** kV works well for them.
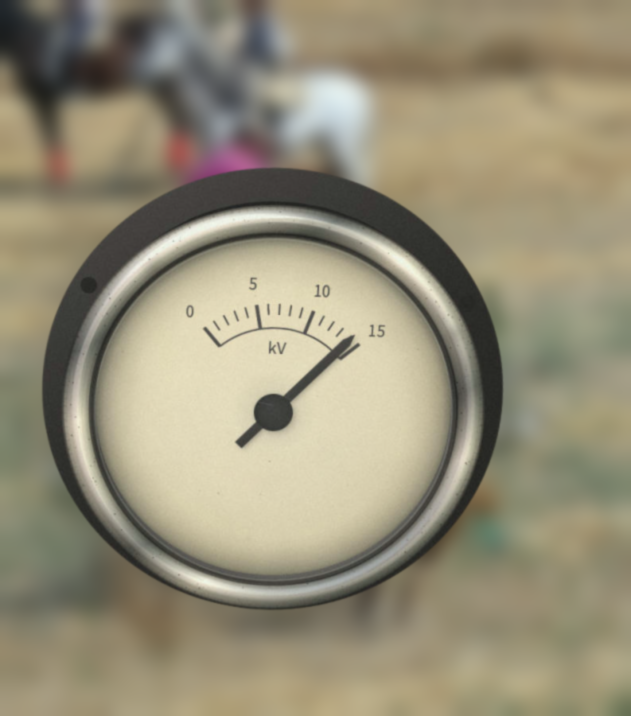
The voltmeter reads **14** kV
